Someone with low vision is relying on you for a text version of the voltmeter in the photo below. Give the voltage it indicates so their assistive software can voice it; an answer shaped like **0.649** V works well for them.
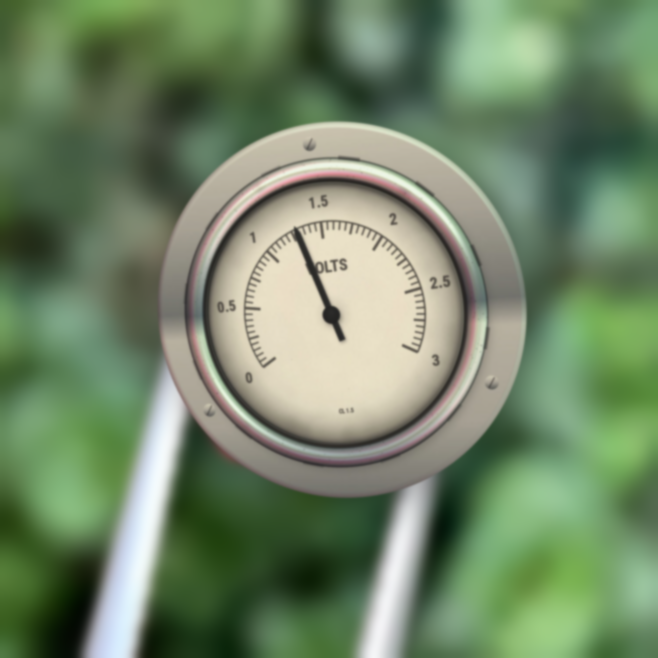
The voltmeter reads **1.3** V
